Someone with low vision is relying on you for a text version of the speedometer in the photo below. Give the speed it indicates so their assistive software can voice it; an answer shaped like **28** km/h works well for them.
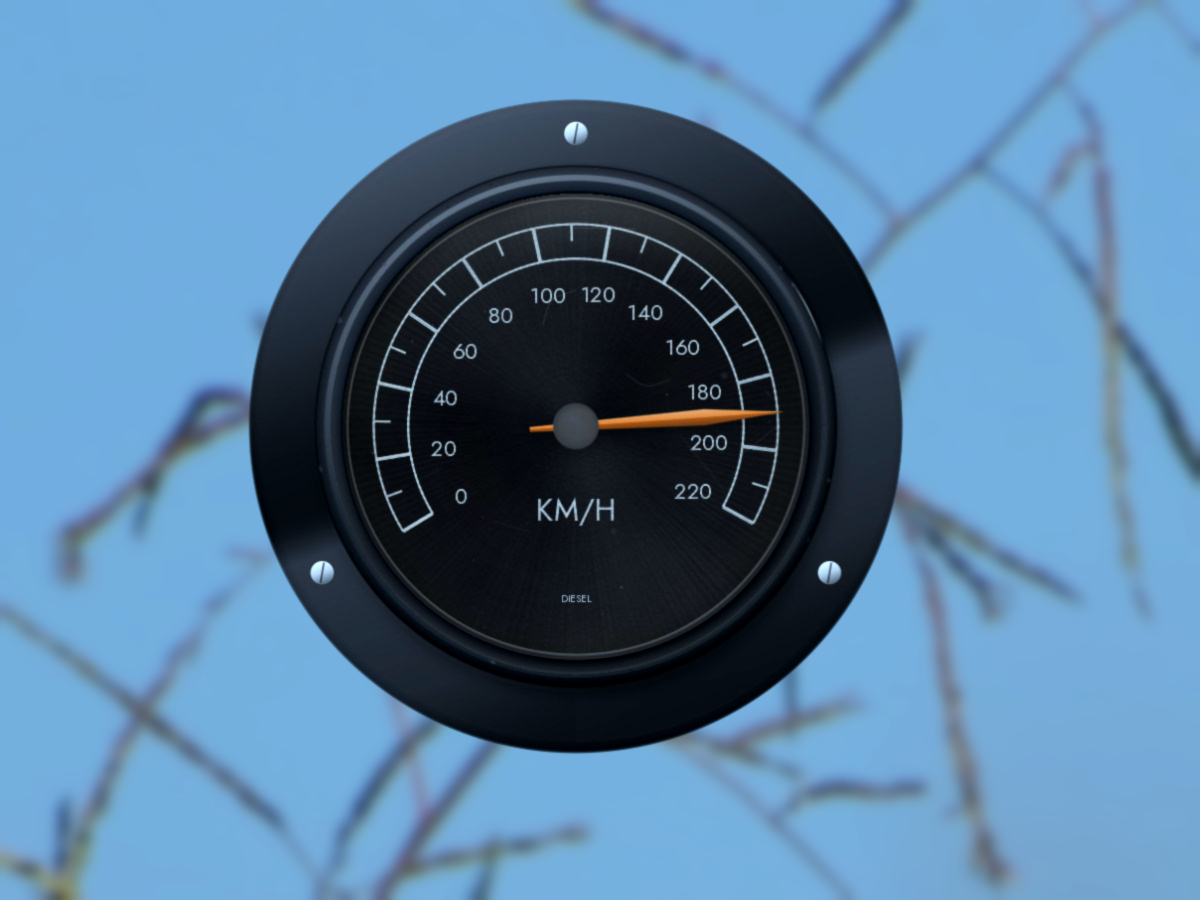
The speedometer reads **190** km/h
